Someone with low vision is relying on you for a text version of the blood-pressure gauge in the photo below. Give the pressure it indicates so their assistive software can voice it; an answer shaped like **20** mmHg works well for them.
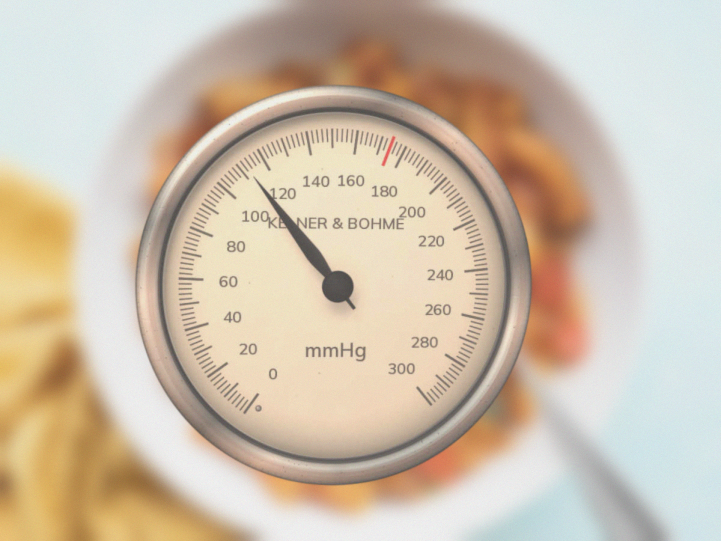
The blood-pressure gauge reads **112** mmHg
